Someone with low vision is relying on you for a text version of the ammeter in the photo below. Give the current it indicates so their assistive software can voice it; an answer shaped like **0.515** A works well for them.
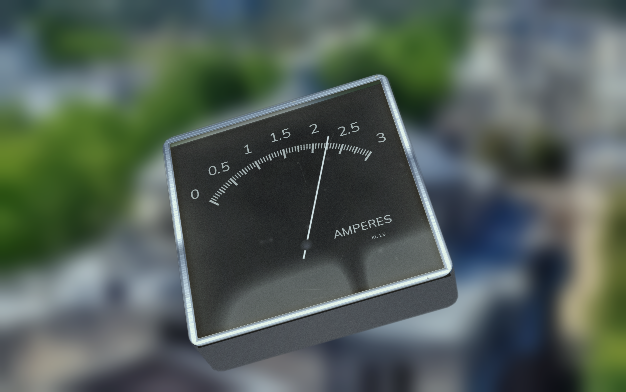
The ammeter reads **2.25** A
